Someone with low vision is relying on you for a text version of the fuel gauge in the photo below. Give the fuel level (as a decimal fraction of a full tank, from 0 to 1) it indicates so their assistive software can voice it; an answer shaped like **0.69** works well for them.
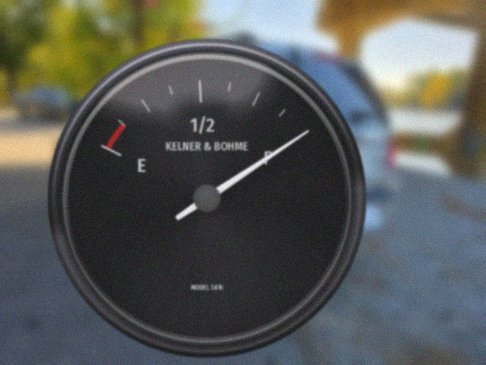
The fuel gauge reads **1**
